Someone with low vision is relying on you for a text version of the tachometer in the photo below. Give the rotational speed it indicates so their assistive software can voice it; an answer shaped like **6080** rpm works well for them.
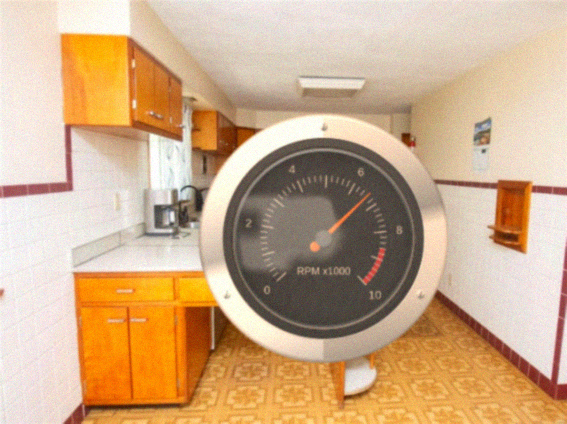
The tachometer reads **6600** rpm
